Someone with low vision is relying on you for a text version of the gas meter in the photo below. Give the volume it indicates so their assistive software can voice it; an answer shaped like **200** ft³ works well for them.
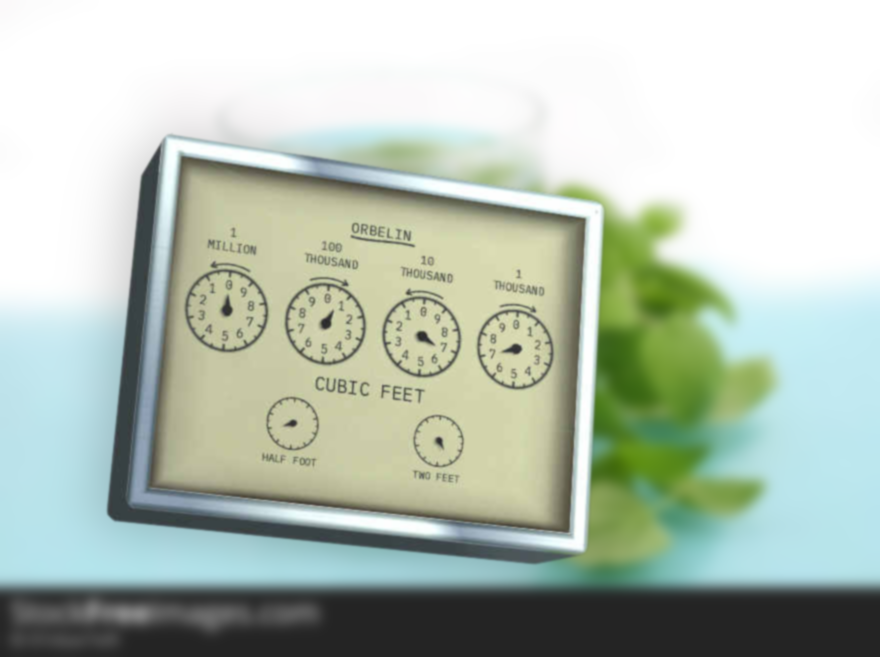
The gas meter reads **6700** ft³
